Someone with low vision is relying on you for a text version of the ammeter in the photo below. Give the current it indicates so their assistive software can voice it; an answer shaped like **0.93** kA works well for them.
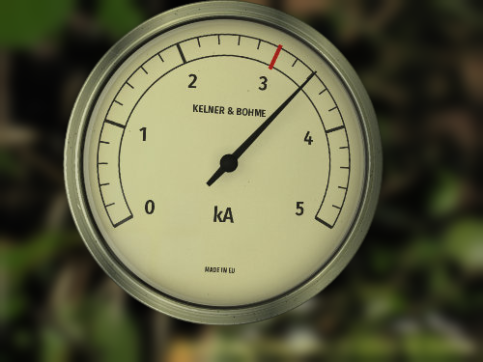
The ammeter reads **3.4** kA
